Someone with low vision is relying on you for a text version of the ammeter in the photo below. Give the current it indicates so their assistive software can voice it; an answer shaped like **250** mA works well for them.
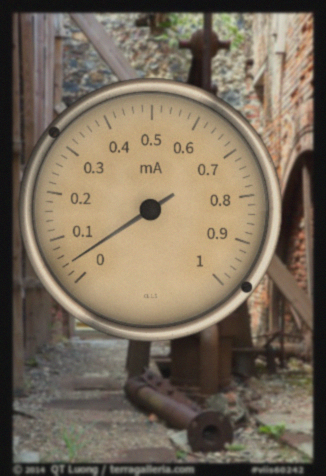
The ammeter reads **0.04** mA
